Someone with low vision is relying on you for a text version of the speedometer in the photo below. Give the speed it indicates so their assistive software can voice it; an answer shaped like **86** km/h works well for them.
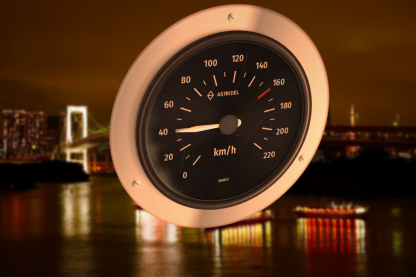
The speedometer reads **40** km/h
